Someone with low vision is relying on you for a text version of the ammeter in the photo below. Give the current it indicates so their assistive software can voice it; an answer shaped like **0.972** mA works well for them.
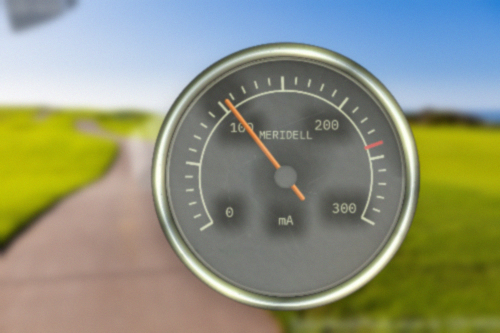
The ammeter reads **105** mA
